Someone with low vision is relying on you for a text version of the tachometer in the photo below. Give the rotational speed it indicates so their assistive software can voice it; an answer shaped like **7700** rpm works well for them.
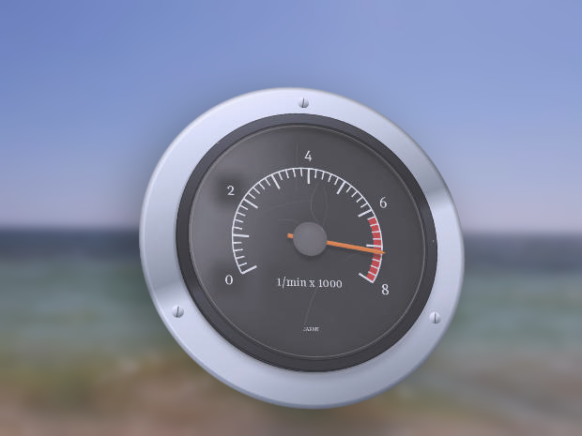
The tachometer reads **7200** rpm
